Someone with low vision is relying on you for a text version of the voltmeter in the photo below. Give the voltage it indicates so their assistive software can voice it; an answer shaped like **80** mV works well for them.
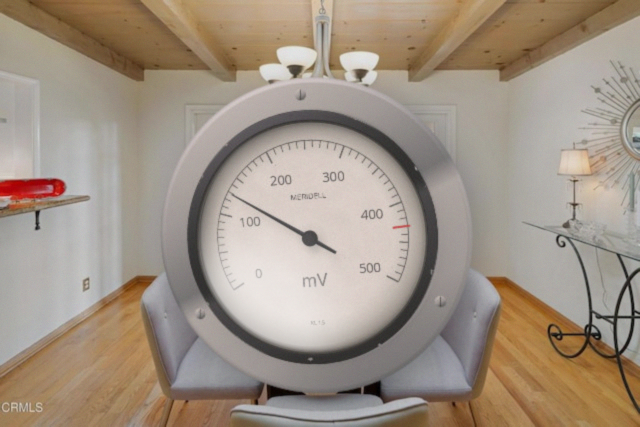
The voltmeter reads **130** mV
